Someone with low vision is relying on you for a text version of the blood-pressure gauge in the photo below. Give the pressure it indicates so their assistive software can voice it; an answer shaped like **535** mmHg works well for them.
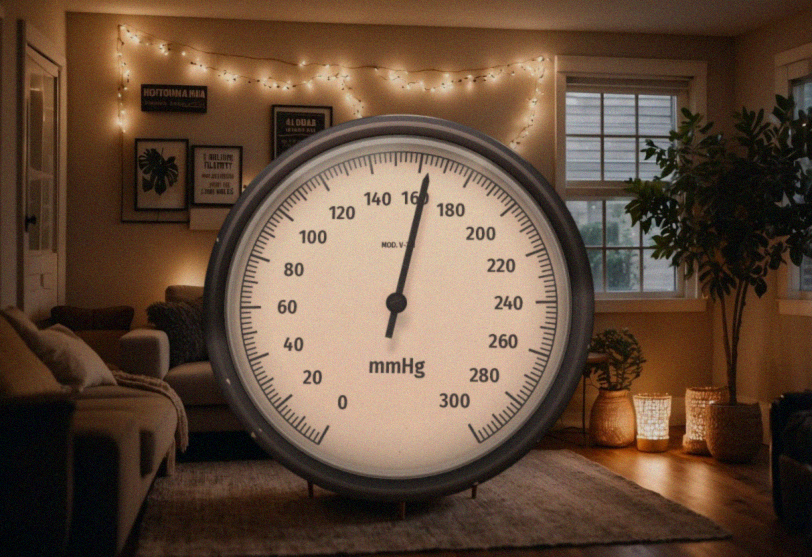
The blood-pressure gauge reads **164** mmHg
